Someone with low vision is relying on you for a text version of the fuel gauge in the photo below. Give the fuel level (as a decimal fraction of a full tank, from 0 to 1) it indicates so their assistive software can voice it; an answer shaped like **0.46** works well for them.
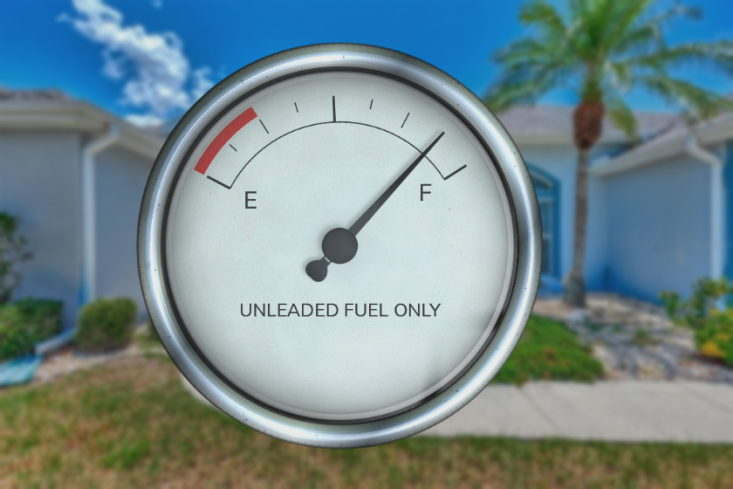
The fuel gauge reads **0.875**
